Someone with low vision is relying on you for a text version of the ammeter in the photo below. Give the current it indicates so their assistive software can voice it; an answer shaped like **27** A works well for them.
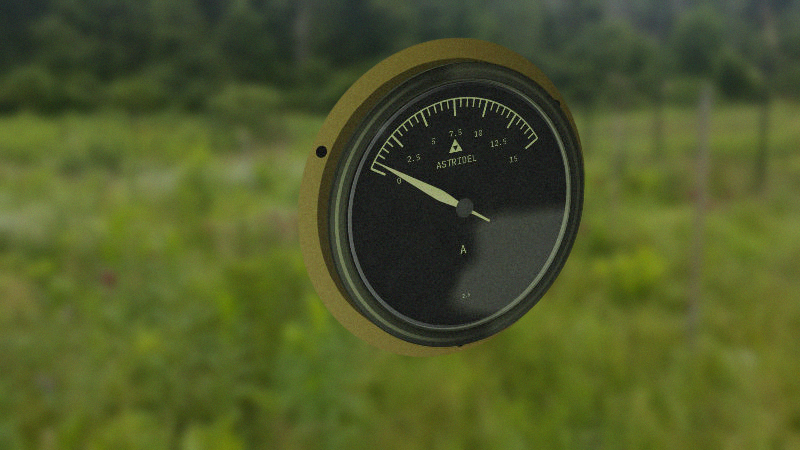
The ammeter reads **0.5** A
